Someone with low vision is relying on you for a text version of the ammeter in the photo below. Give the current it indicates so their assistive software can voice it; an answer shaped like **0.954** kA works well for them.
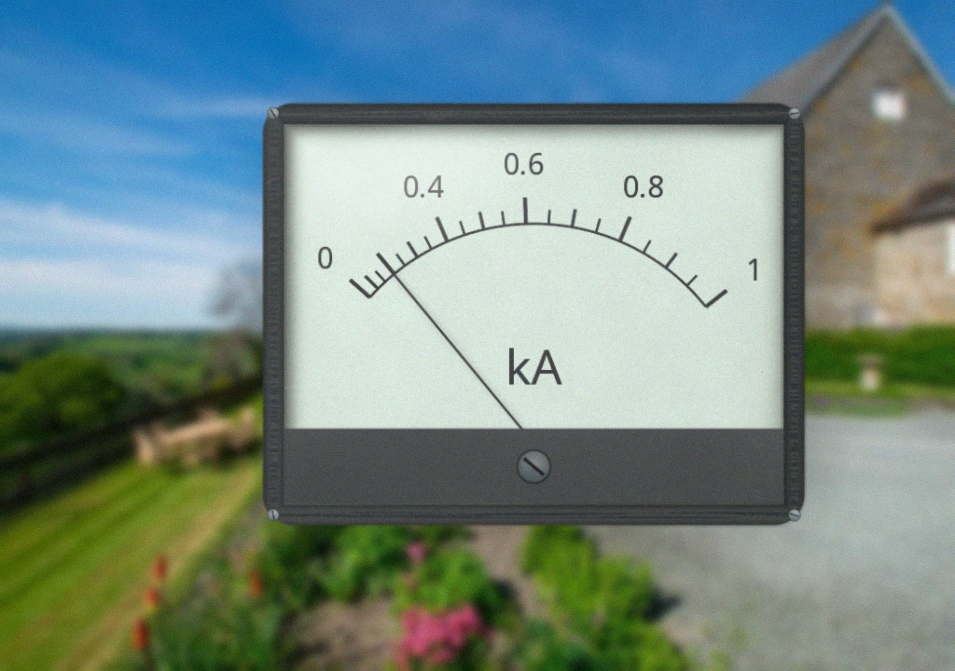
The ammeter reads **0.2** kA
